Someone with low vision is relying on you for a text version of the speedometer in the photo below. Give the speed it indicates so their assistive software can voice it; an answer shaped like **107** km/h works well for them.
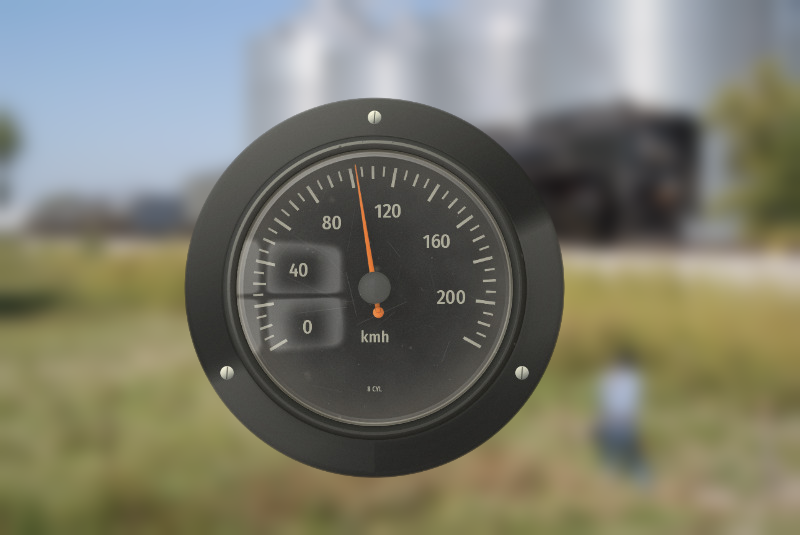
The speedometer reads **102.5** km/h
